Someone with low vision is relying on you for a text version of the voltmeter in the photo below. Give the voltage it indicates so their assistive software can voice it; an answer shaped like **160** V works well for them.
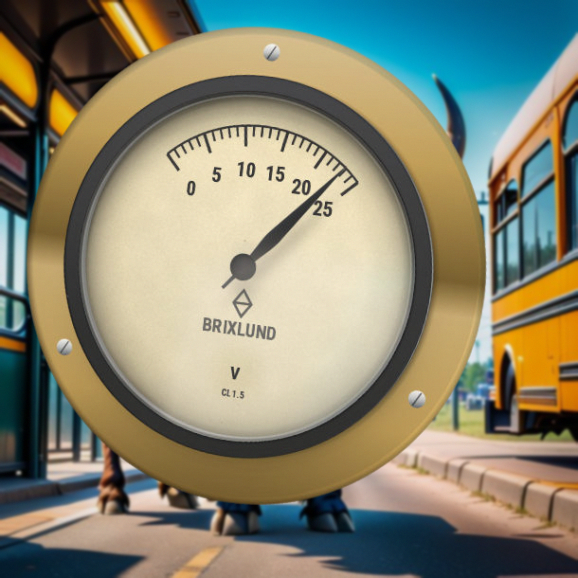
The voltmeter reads **23** V
